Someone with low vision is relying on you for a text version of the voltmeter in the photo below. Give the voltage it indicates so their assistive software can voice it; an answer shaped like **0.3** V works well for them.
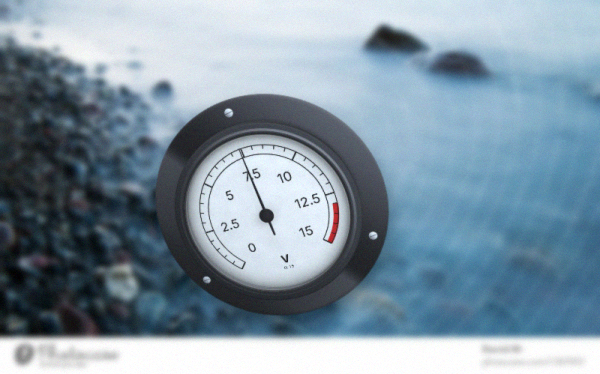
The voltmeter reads **7.5** V
